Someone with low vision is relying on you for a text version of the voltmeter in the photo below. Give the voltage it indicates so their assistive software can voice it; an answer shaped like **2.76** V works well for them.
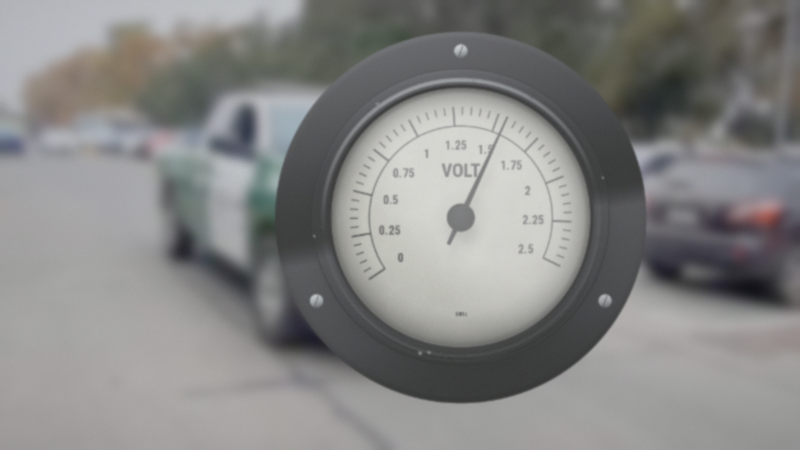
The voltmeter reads **1.55** V
